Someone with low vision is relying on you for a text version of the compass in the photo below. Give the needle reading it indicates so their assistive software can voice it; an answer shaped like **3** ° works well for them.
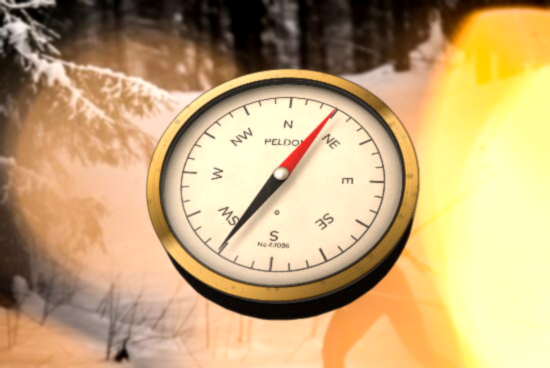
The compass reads **30** °
